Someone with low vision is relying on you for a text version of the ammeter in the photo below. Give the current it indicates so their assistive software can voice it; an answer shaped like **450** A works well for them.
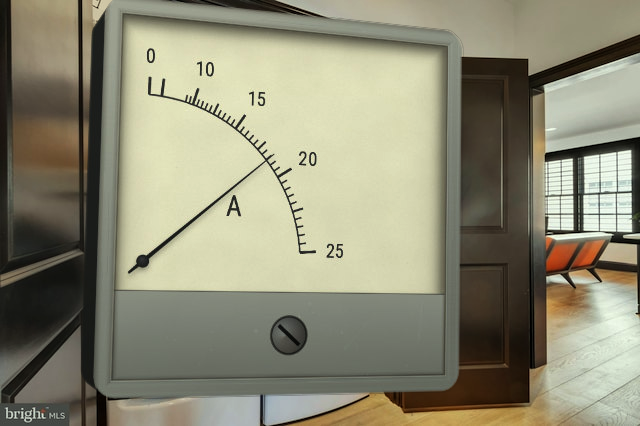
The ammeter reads **18.5** A
